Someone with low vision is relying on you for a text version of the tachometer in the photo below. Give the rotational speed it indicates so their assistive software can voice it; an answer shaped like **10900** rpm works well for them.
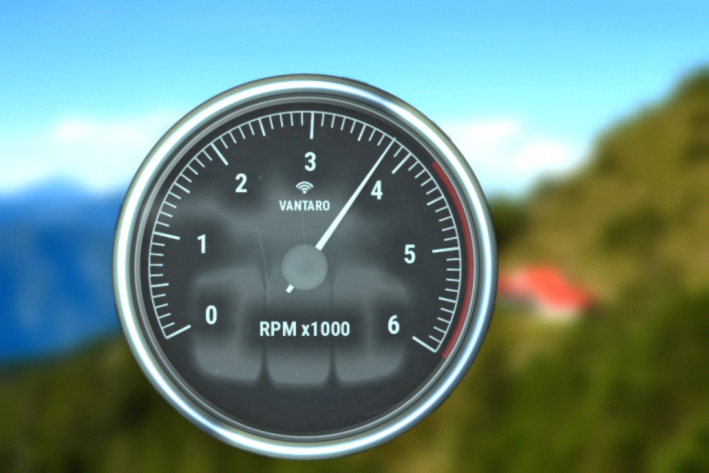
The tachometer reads **3800** rpm
